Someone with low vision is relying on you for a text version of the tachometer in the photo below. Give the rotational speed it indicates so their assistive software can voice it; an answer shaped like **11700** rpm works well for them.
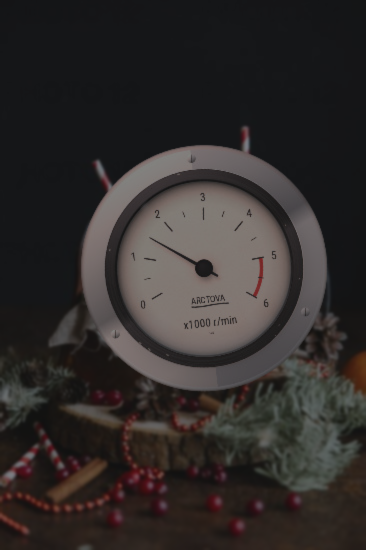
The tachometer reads **1500** rpm
